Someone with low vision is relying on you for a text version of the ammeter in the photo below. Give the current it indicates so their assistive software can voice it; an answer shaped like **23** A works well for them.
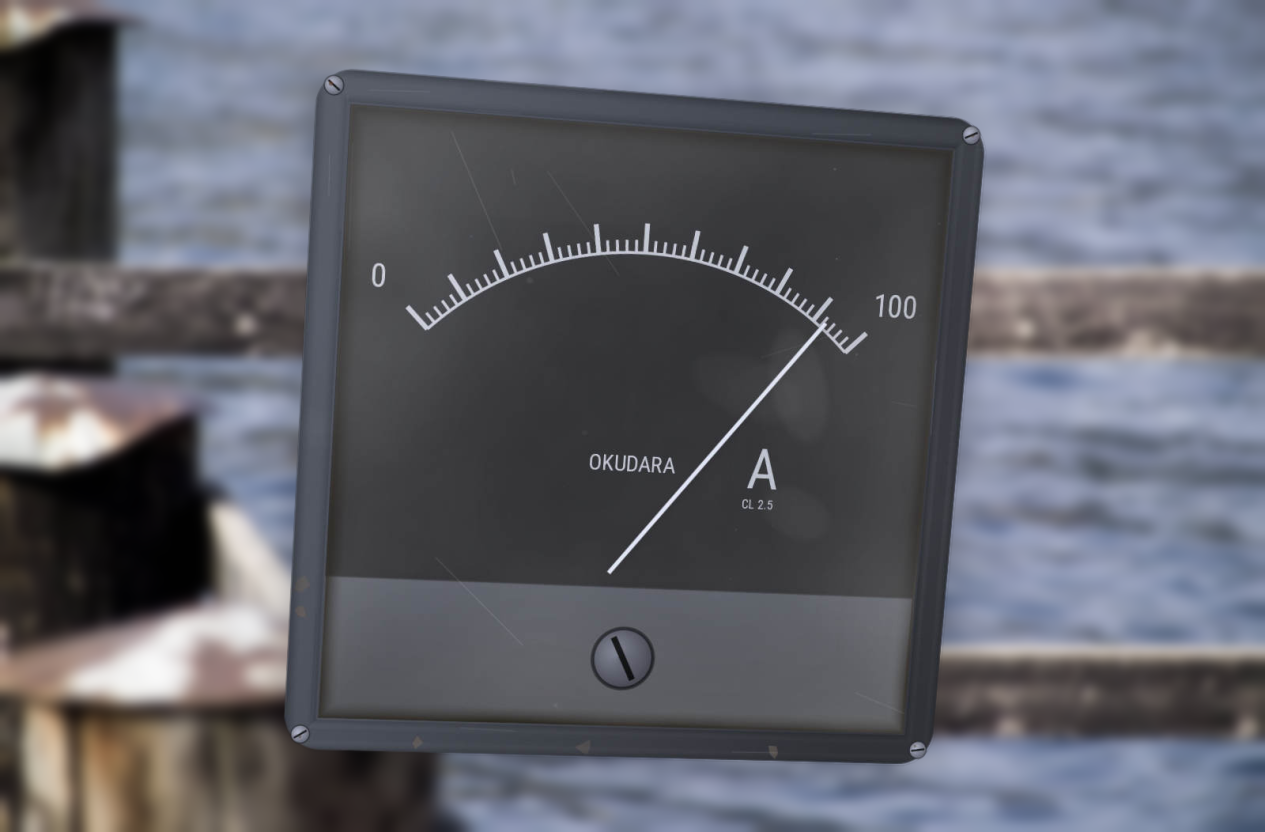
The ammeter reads **92** A
